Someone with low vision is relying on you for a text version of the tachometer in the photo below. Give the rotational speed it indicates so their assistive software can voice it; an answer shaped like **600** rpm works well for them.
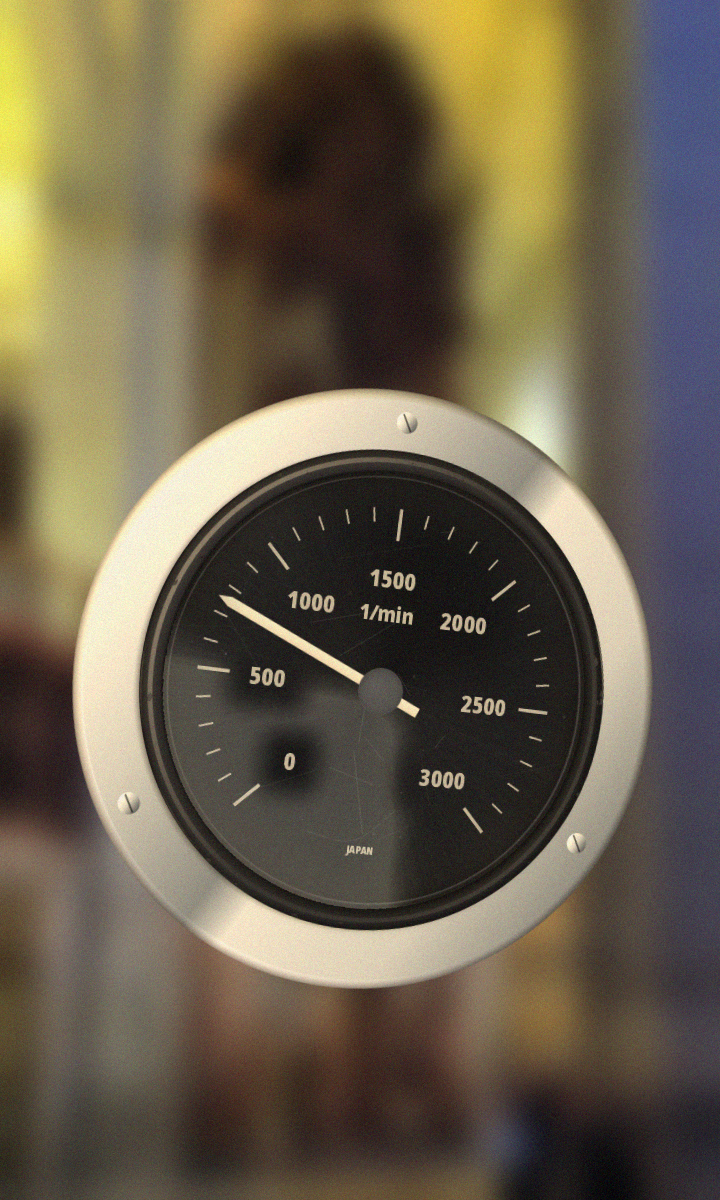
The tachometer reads **750** rpm
